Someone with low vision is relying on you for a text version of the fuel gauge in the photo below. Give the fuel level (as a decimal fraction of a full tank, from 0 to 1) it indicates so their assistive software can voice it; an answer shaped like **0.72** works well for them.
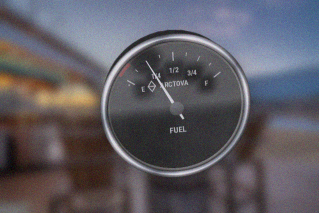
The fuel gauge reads **0.25**
